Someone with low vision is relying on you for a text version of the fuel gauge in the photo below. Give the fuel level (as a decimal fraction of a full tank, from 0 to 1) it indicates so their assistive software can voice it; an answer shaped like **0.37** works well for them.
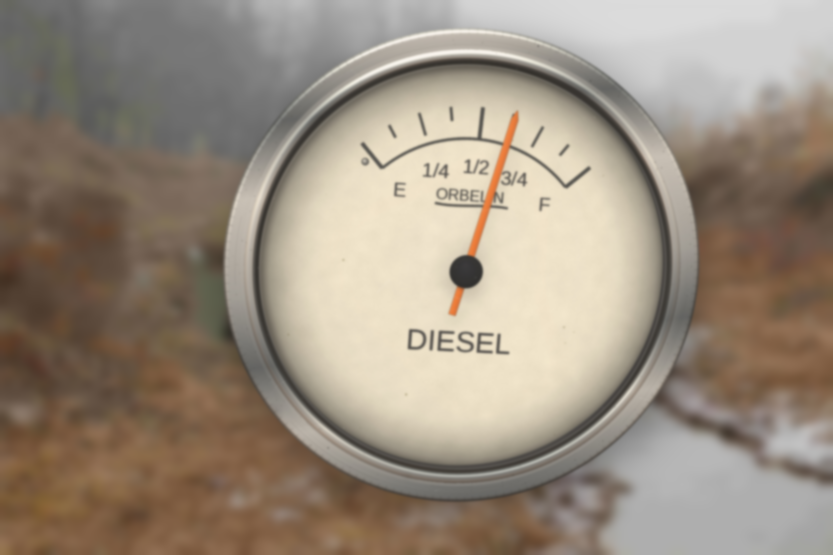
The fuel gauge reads **0.625**
